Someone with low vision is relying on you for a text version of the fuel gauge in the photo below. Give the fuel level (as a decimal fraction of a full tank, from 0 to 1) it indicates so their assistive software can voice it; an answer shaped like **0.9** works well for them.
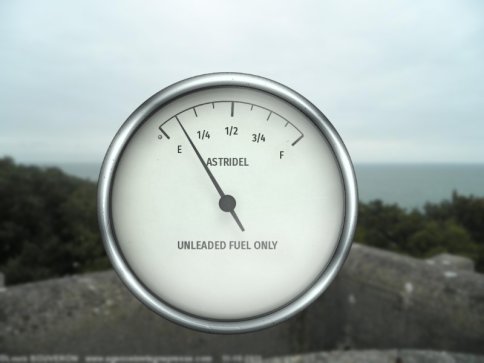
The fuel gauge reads **0.125**
